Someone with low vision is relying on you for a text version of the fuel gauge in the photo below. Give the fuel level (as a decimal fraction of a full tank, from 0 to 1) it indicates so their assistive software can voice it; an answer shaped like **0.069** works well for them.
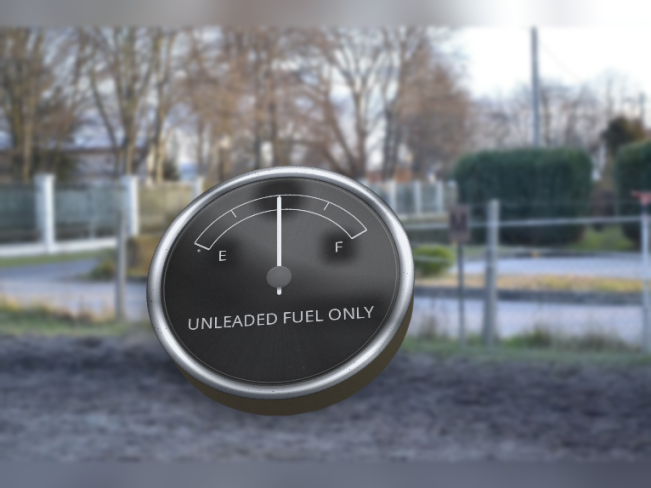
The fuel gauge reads **0.5**
